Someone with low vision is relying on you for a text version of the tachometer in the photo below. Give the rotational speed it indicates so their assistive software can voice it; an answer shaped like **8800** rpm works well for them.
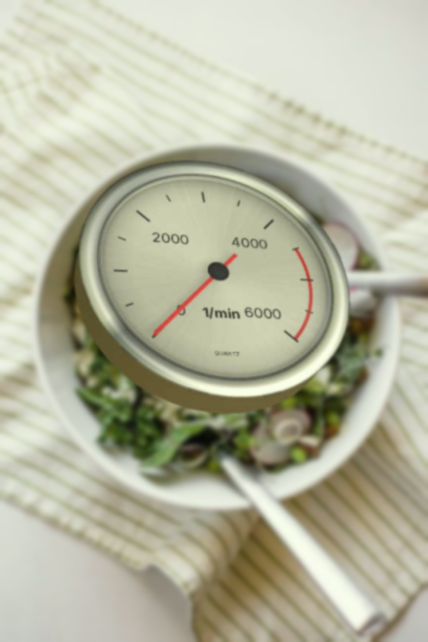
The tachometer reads **0** rpm
